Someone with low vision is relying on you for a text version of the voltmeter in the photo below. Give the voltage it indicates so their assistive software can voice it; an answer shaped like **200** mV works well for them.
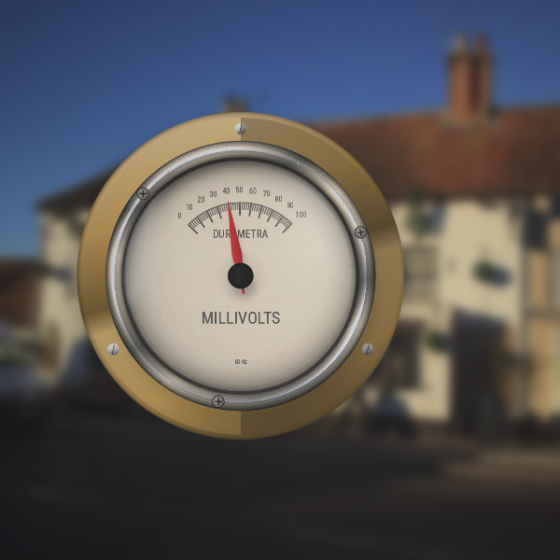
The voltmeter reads **40** mV
